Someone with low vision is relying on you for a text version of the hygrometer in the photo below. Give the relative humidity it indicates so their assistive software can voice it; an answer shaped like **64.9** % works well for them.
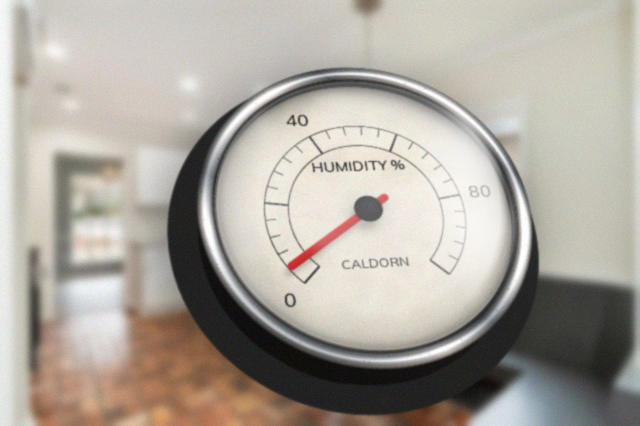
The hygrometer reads **4** %
